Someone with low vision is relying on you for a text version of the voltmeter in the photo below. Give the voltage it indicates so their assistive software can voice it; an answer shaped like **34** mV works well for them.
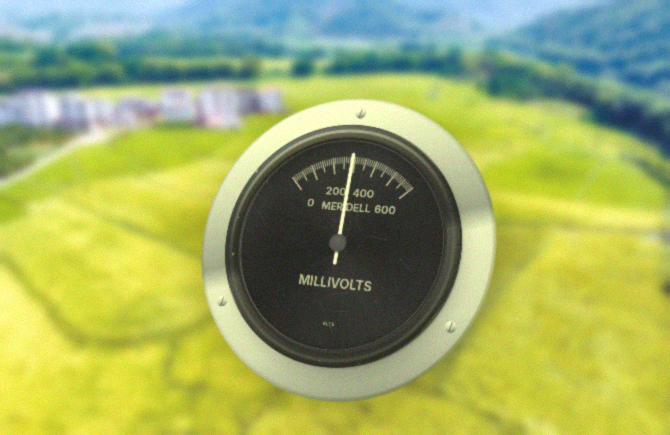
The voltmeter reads **300** mV
